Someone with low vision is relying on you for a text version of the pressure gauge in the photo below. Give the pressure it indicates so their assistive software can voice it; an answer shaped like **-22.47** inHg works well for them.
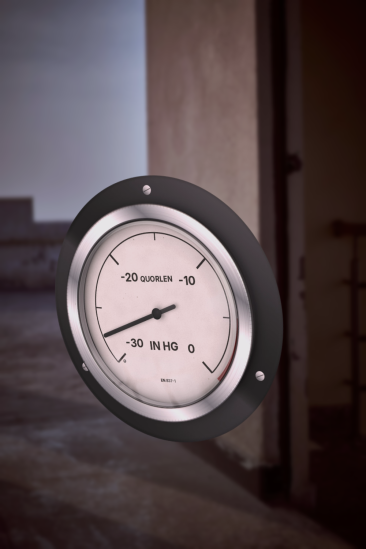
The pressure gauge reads **-27.5** inHg
